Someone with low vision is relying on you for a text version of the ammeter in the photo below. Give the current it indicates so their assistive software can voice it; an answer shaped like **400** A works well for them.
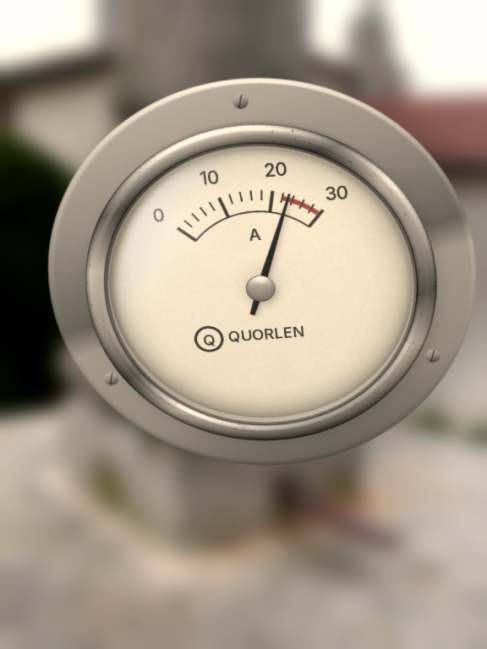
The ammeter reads **23** A
